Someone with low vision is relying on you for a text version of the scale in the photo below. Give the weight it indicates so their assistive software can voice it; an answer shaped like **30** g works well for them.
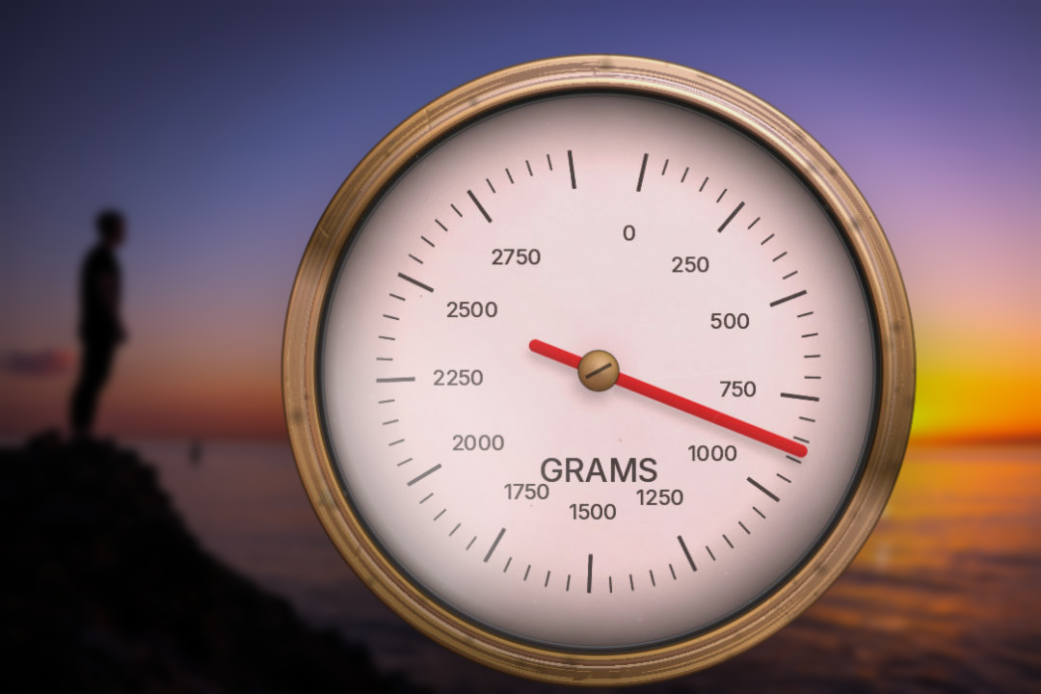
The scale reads **875** g
